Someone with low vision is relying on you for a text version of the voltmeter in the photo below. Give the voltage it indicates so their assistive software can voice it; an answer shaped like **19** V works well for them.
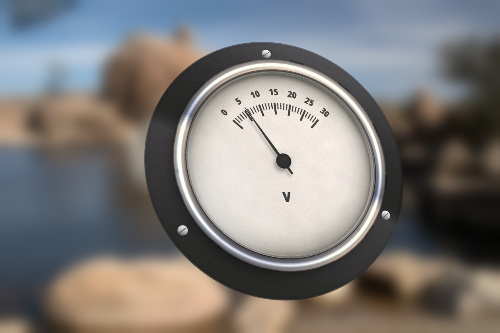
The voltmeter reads **5** V
